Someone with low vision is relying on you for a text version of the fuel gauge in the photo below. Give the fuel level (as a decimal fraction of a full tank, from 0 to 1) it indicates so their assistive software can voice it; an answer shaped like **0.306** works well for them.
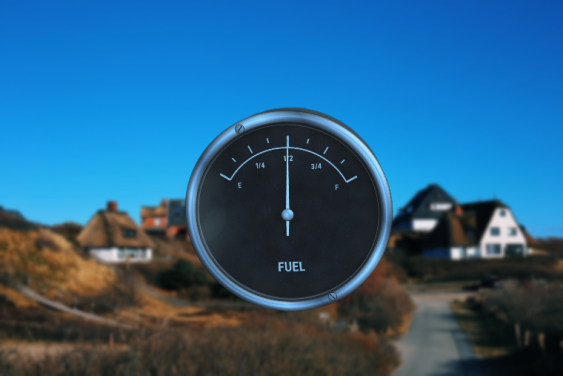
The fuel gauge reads **0.5**
